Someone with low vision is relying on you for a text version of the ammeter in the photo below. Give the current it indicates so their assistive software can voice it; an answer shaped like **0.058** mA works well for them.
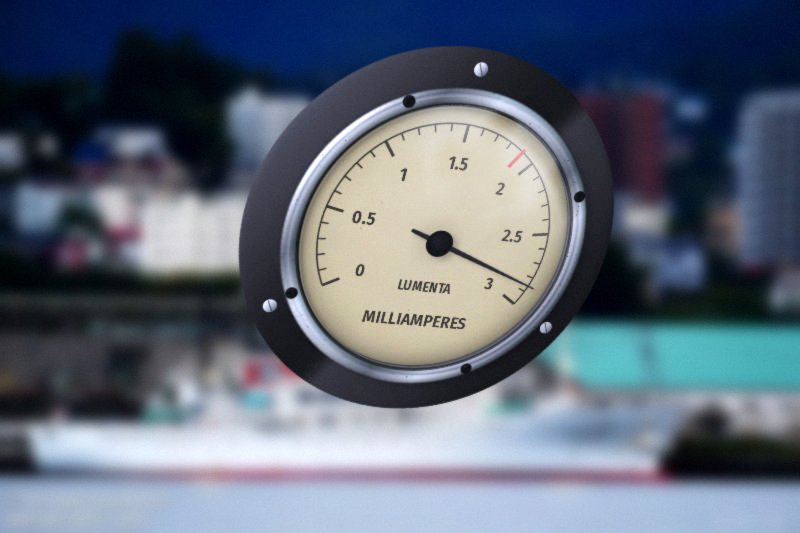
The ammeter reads **2.85** mA
